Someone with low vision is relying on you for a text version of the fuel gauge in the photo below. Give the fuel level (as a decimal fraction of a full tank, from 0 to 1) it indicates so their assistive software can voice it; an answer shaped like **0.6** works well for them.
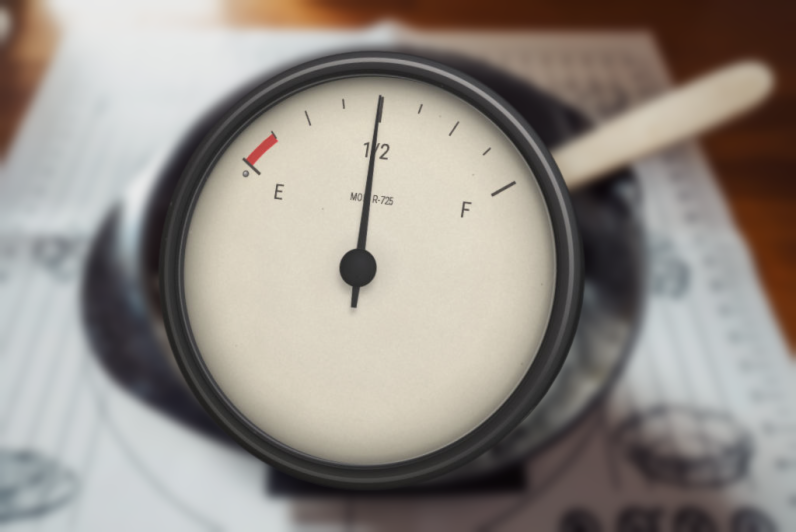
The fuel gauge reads **0.5**
